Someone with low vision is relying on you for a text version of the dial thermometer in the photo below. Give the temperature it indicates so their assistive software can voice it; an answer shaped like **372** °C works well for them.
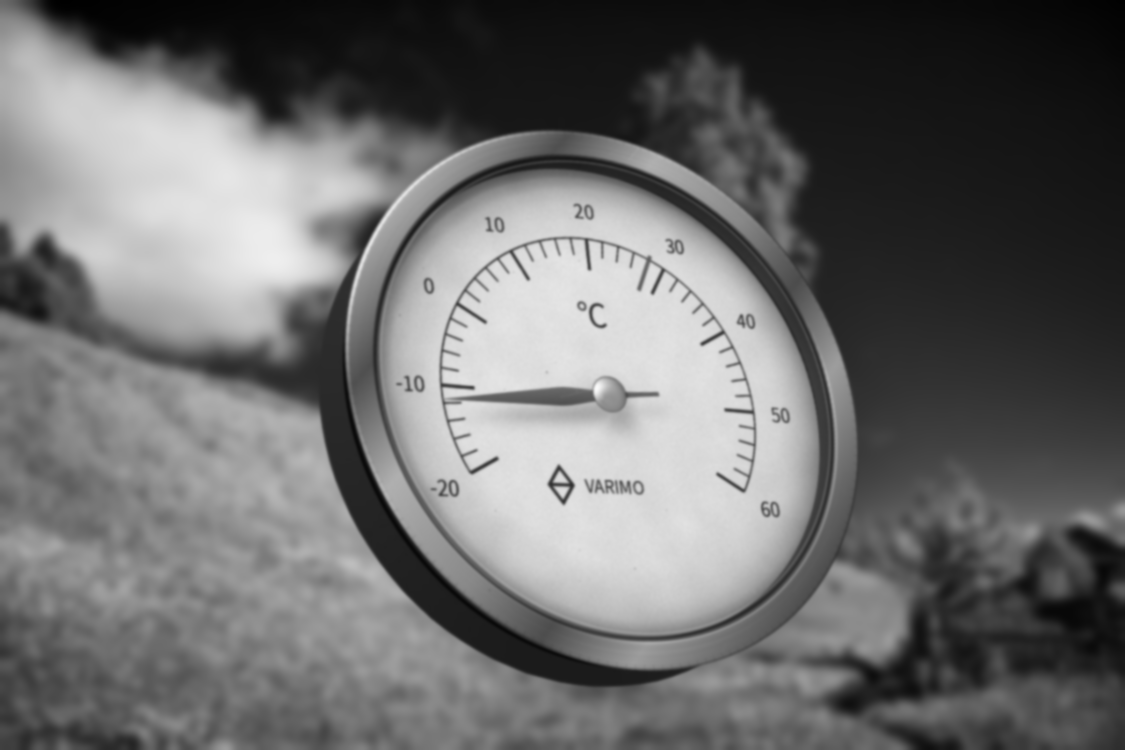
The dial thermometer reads **-12** °C
